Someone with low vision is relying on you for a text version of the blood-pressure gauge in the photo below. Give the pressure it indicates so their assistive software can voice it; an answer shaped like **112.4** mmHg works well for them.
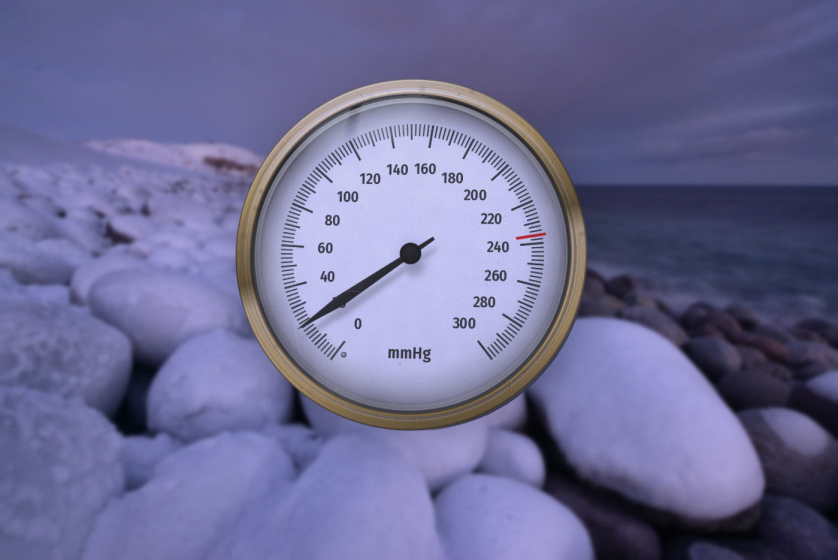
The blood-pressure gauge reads **20** mmHg
